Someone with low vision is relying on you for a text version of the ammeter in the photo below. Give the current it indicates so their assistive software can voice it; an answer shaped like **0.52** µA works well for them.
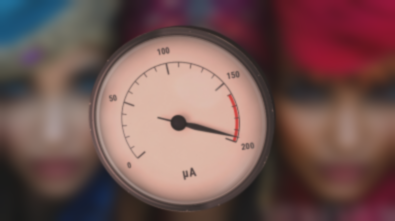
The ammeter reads **195** µA
